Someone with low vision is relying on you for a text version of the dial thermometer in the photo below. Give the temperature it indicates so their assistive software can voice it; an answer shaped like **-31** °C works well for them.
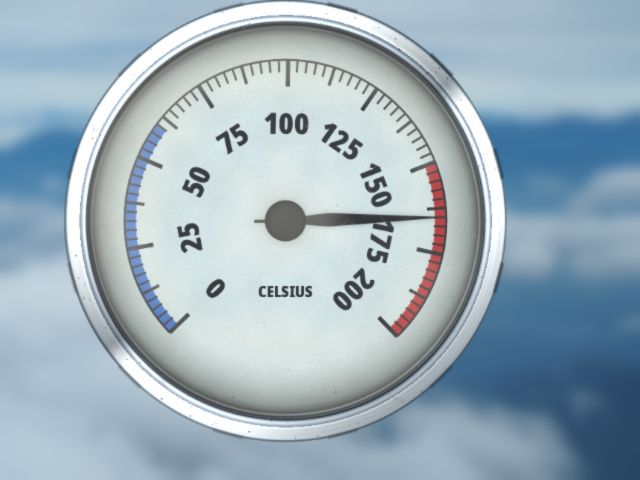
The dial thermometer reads **165** °C
